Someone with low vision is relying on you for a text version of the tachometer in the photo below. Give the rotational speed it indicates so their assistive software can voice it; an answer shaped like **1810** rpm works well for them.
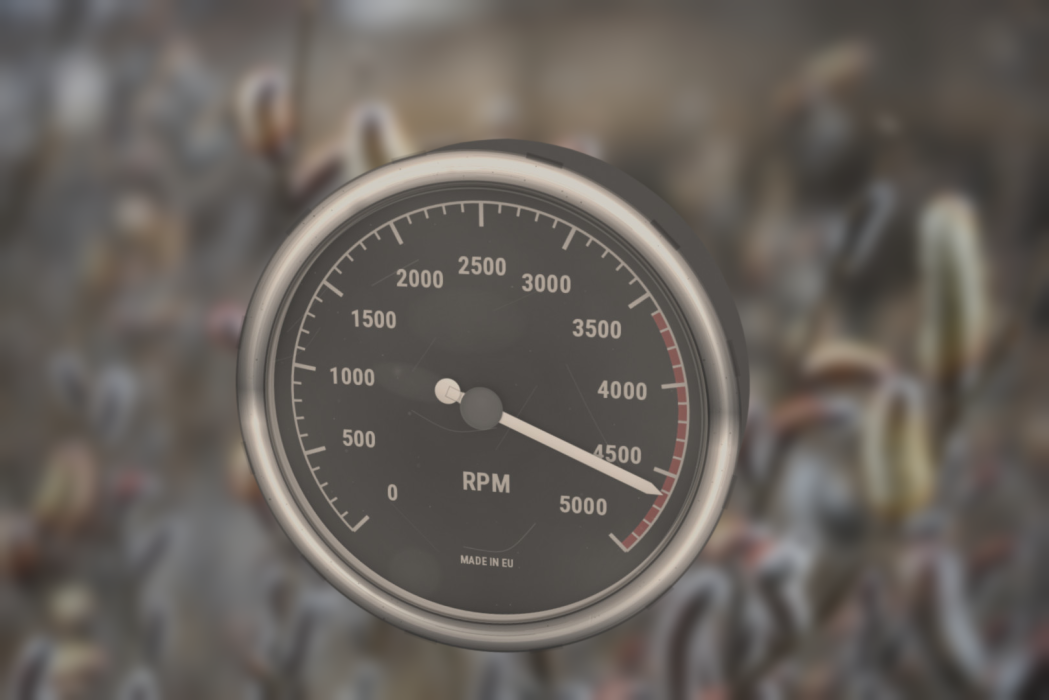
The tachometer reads **4600** rpm
